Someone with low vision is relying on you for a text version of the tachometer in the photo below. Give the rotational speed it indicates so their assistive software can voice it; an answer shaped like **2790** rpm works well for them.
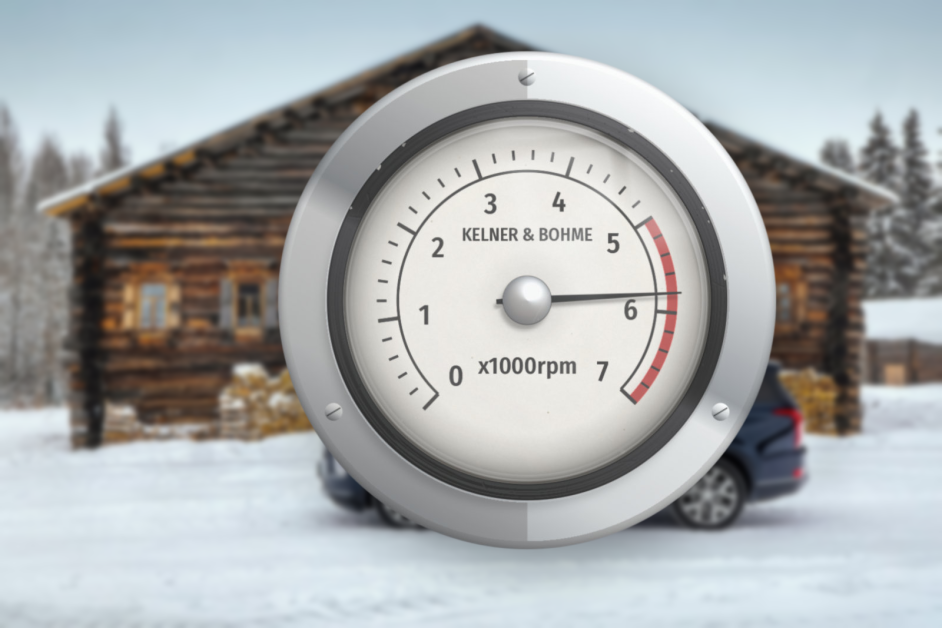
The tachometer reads **5800** rpm
